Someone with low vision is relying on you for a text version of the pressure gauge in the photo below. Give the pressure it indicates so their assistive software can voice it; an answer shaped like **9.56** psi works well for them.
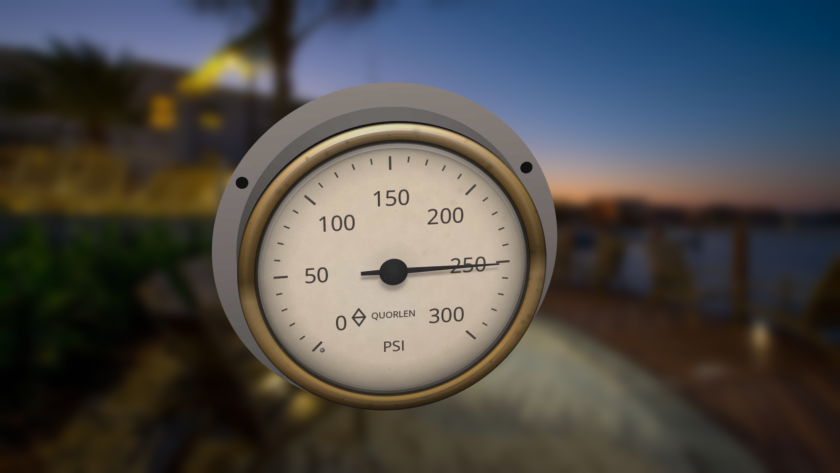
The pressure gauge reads **250** psi
